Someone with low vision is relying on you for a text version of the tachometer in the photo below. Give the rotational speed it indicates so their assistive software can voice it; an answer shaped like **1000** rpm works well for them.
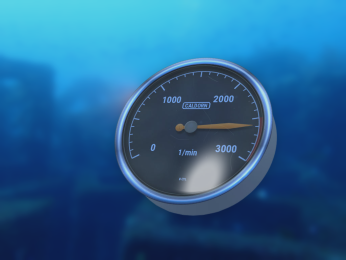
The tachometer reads **2600** rpm
